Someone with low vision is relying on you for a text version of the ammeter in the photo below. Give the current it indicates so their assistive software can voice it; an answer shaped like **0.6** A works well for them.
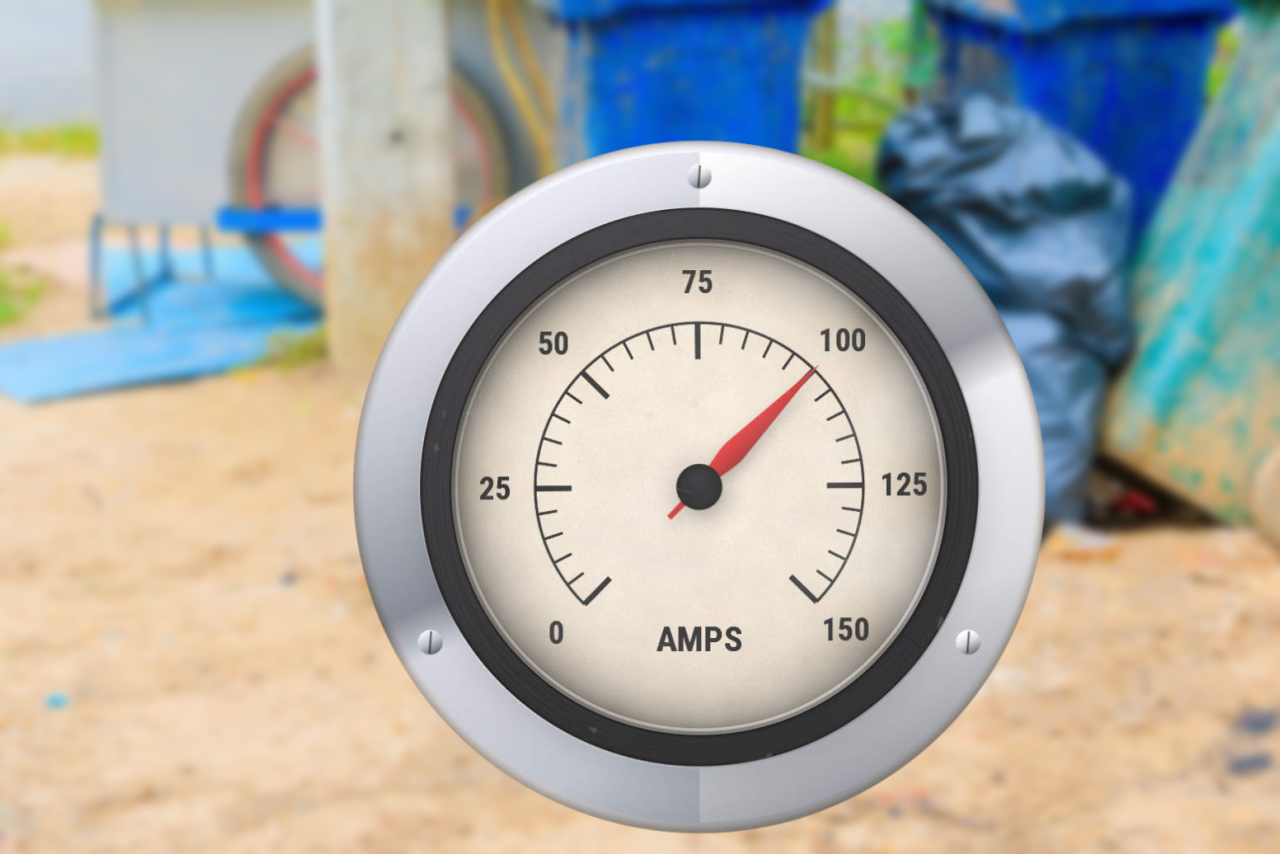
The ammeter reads **100** A
